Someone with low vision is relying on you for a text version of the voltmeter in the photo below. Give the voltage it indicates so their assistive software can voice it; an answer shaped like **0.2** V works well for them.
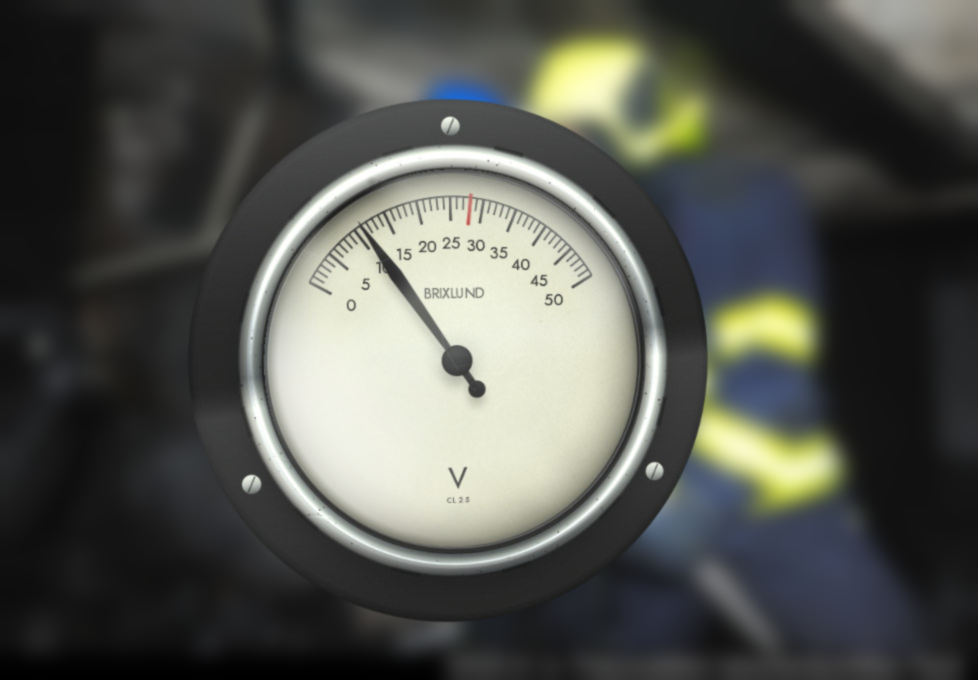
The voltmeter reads **11** V
